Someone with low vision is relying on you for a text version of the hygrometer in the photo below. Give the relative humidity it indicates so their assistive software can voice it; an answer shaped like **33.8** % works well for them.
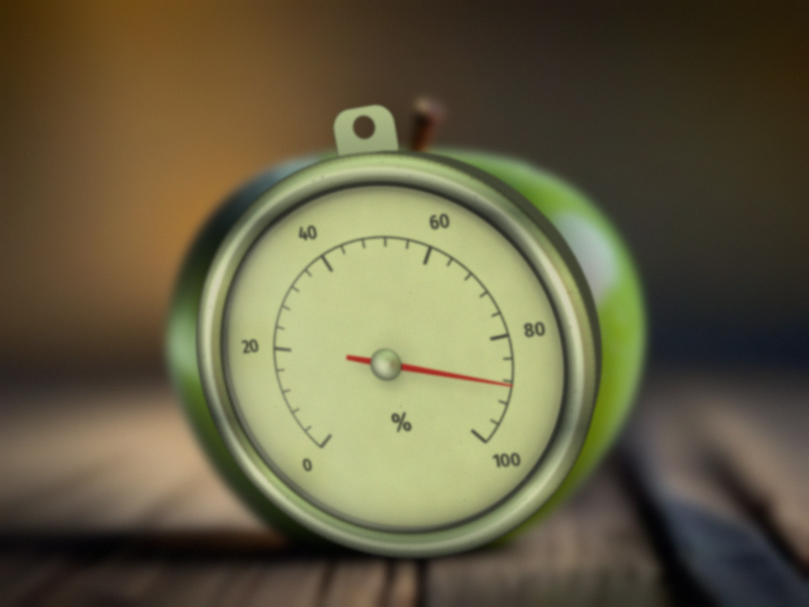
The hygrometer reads **88** %
